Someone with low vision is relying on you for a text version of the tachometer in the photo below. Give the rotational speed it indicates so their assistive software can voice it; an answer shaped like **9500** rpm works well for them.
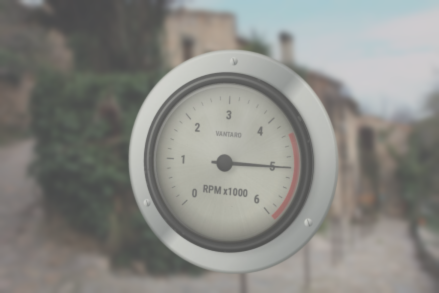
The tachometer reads **5000** rpm
